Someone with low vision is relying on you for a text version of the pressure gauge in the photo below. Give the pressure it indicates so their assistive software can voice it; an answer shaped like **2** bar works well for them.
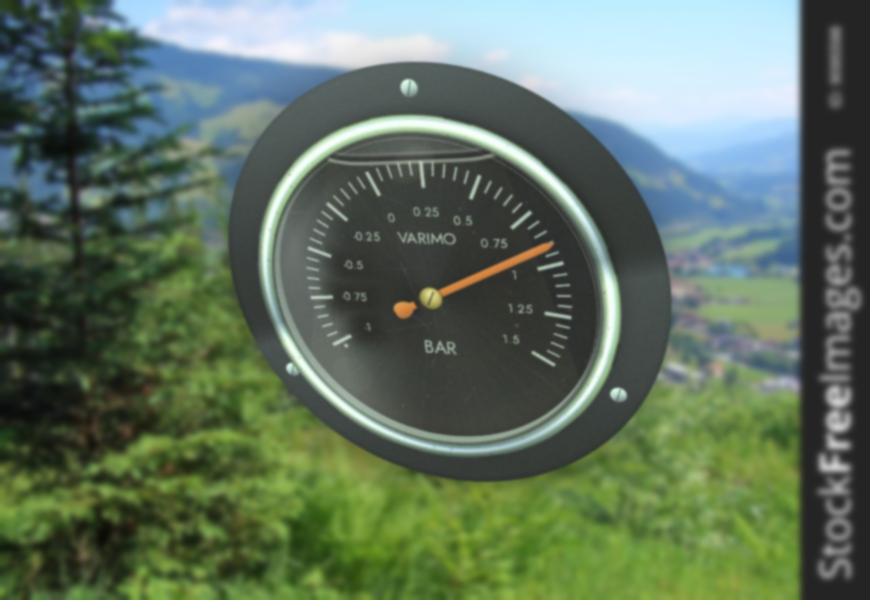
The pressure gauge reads **0.9** bar
